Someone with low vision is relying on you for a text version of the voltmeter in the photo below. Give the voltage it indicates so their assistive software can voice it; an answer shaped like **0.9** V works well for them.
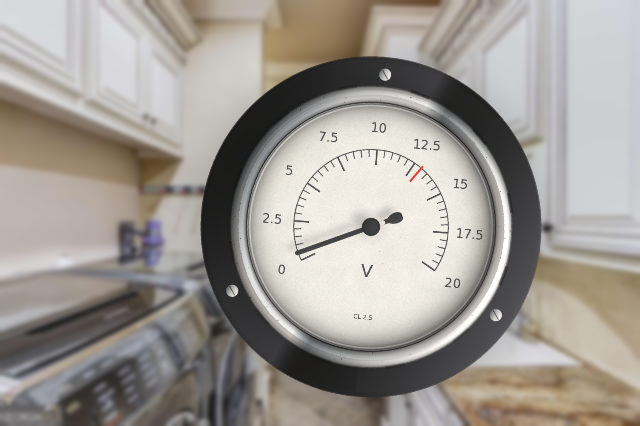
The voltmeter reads **0.5** V
